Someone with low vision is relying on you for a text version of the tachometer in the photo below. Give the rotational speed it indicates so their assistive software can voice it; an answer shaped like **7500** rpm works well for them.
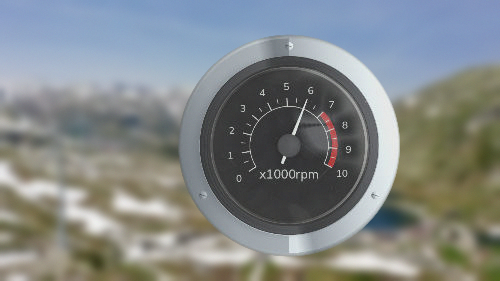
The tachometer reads **6000** rpm
